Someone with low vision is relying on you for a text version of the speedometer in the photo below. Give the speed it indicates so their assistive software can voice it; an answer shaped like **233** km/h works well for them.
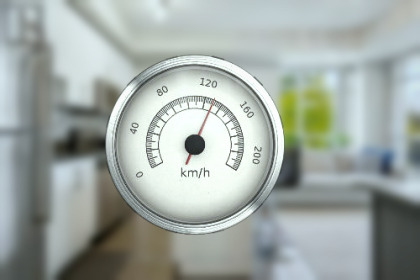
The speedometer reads **130** km/h
